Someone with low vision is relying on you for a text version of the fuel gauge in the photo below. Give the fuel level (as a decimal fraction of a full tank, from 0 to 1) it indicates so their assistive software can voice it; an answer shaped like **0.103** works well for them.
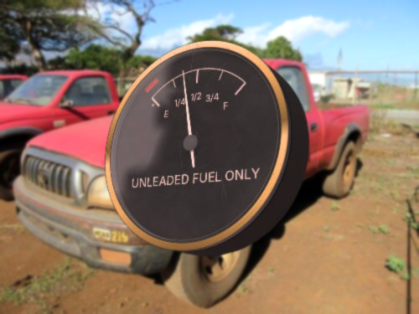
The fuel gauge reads **0.375**
